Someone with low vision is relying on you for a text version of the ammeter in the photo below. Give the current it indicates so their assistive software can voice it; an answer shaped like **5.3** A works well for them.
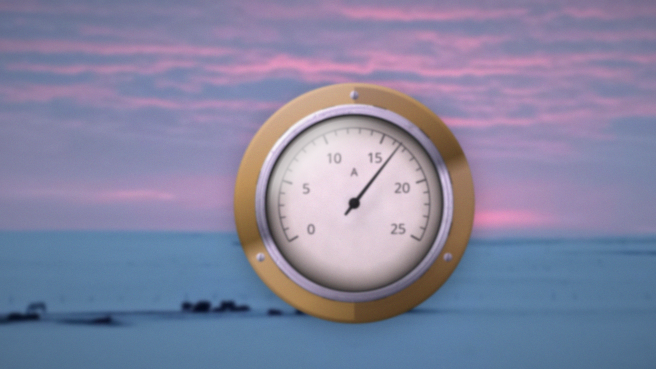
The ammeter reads **16.5** A
